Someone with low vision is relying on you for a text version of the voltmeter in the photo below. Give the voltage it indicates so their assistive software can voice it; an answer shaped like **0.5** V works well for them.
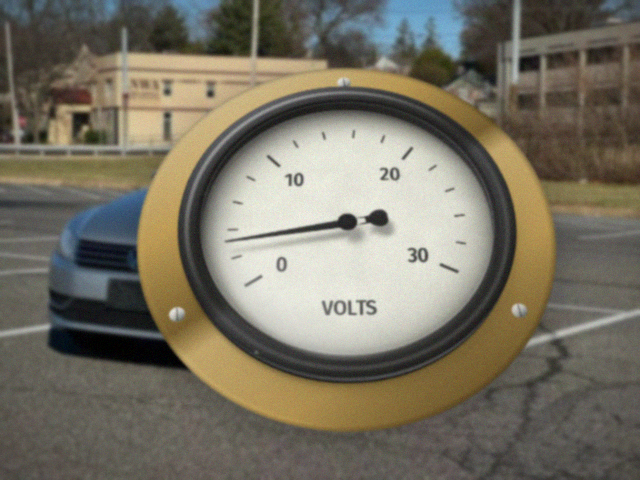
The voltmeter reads **3** V
